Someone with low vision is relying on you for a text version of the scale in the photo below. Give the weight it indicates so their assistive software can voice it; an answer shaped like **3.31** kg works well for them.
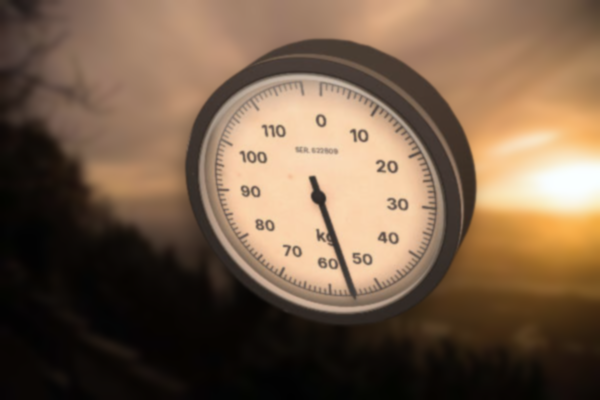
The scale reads **55** kg
